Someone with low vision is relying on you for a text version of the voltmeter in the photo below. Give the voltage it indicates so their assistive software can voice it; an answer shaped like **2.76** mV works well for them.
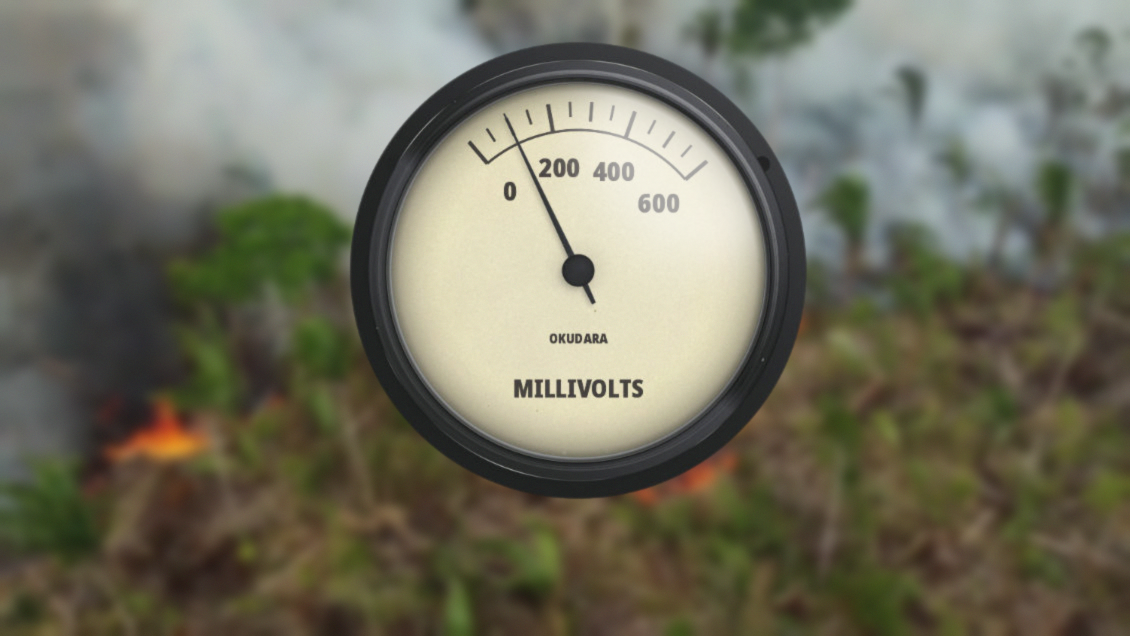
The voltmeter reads **100** mV
